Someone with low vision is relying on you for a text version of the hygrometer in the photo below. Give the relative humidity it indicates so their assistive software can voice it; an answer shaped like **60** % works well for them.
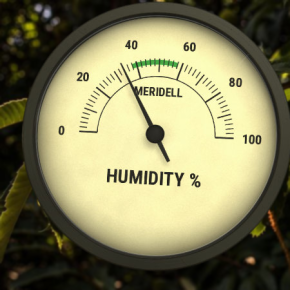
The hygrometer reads **34** %
